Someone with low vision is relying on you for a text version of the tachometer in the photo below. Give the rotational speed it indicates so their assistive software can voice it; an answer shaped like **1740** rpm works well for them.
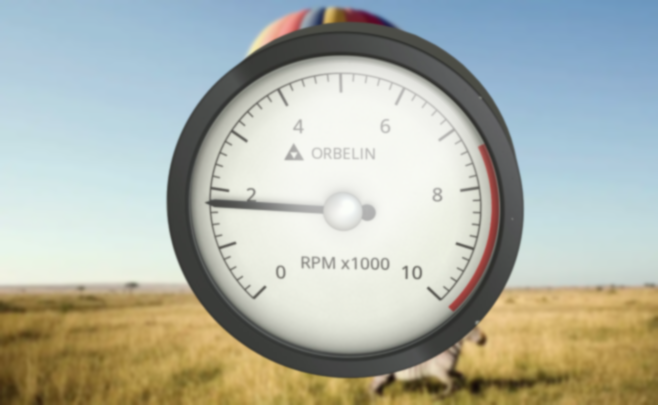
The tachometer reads **1800** rpm
